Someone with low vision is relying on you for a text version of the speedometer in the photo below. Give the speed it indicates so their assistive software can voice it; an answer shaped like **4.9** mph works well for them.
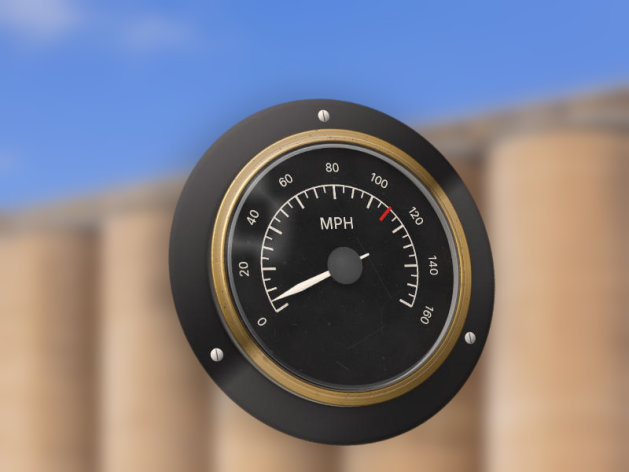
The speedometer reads **5** mph
